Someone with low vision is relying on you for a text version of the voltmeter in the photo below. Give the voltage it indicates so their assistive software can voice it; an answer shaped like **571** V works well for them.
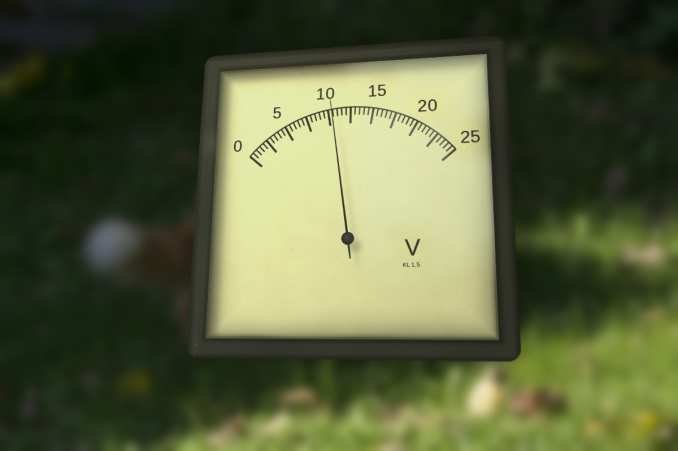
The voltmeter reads **10.5** V
